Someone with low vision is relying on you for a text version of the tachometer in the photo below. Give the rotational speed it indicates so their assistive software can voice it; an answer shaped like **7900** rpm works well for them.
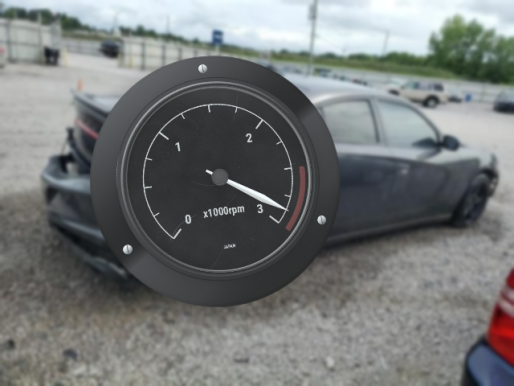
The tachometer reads **2875** rpm
